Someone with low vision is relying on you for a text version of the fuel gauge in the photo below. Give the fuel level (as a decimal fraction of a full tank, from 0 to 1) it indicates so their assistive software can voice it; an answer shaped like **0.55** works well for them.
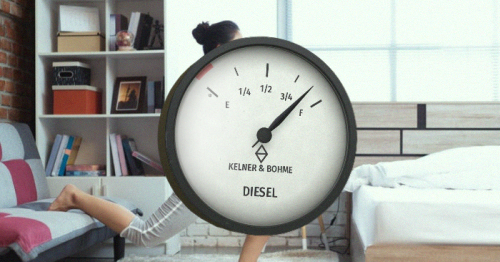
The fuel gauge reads **0.875**
